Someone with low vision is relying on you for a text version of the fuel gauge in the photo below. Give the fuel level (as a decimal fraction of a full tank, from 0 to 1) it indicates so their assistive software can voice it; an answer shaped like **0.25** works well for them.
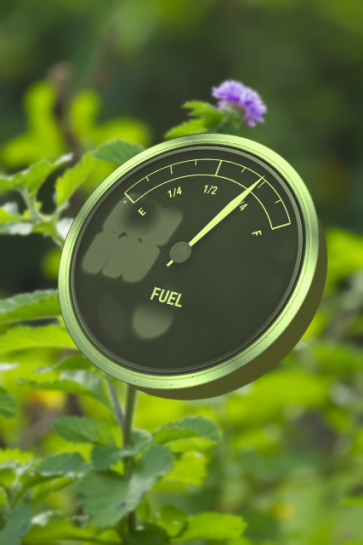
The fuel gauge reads **0.75**
